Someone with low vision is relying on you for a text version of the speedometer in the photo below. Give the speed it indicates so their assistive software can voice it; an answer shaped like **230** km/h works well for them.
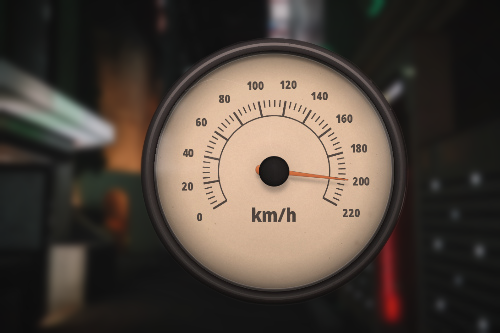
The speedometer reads **200** km/h
